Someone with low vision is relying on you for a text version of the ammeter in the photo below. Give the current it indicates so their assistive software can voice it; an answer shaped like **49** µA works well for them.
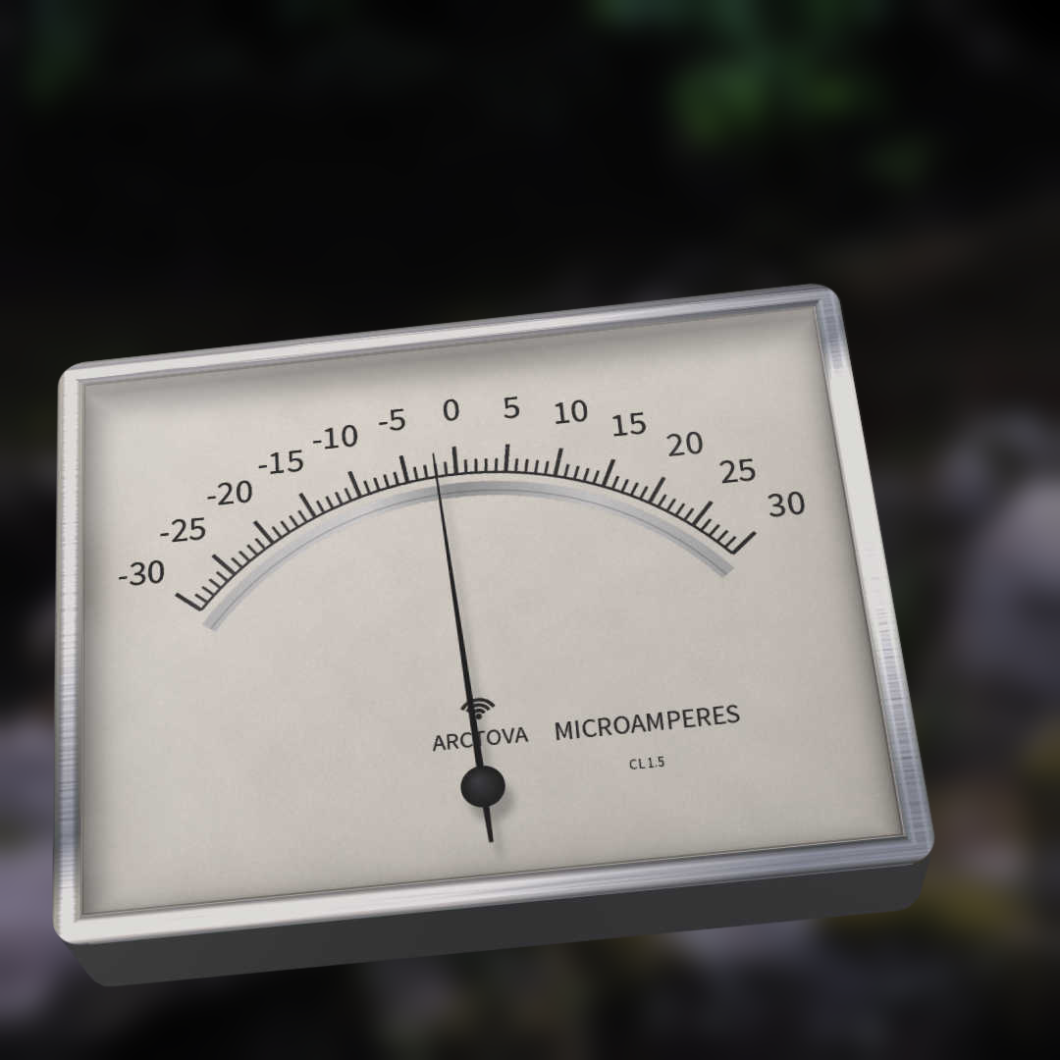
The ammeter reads **-2** µA
